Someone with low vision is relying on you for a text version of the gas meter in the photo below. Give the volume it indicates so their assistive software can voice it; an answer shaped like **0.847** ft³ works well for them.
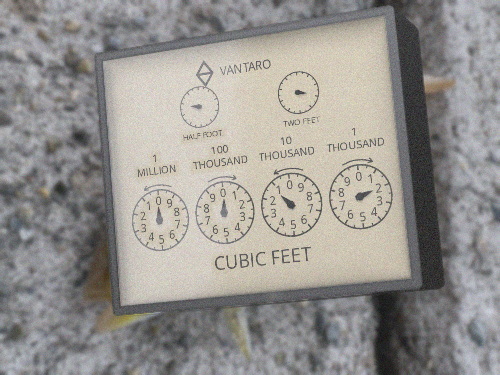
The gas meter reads **1200** ft³
